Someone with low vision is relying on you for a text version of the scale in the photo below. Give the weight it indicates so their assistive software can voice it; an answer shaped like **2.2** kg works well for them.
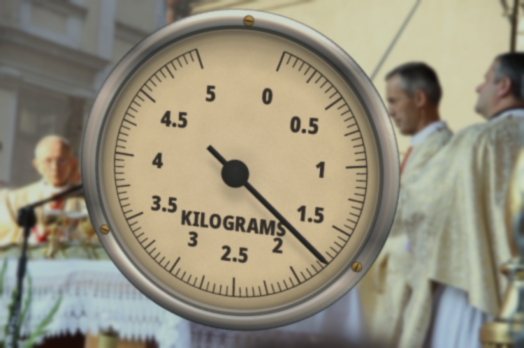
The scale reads **1.75** kg
